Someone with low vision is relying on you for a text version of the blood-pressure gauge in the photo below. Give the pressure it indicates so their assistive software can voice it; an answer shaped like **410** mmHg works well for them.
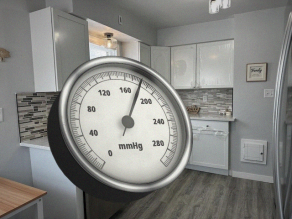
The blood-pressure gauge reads **180** mmHg
